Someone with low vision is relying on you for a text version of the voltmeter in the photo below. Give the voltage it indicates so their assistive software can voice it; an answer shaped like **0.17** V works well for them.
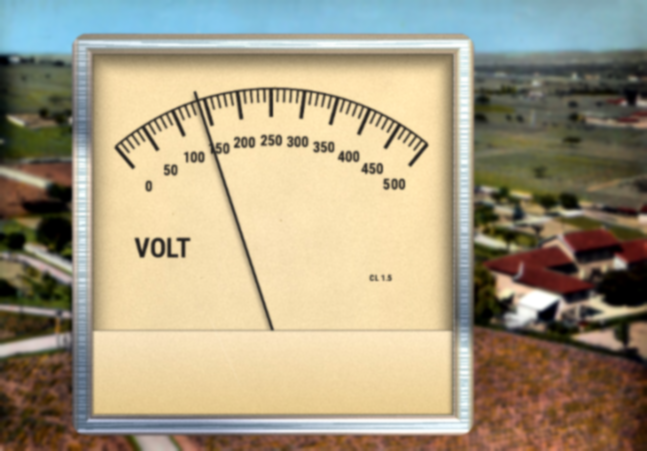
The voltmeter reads **140** V
